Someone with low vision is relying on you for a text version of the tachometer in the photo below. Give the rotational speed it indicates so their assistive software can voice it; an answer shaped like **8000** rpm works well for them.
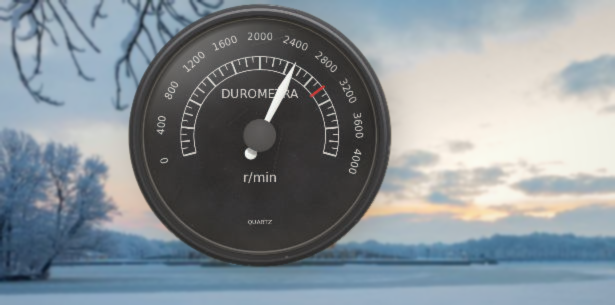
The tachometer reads **2500** rpm
